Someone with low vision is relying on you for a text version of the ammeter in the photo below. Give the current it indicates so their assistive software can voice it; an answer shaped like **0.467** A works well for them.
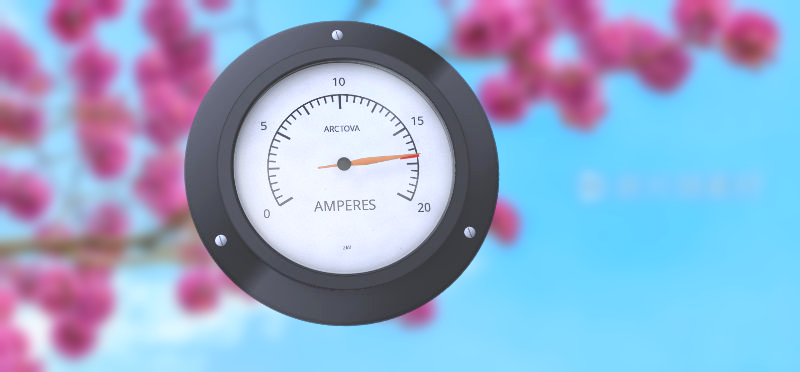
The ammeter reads **17** A
